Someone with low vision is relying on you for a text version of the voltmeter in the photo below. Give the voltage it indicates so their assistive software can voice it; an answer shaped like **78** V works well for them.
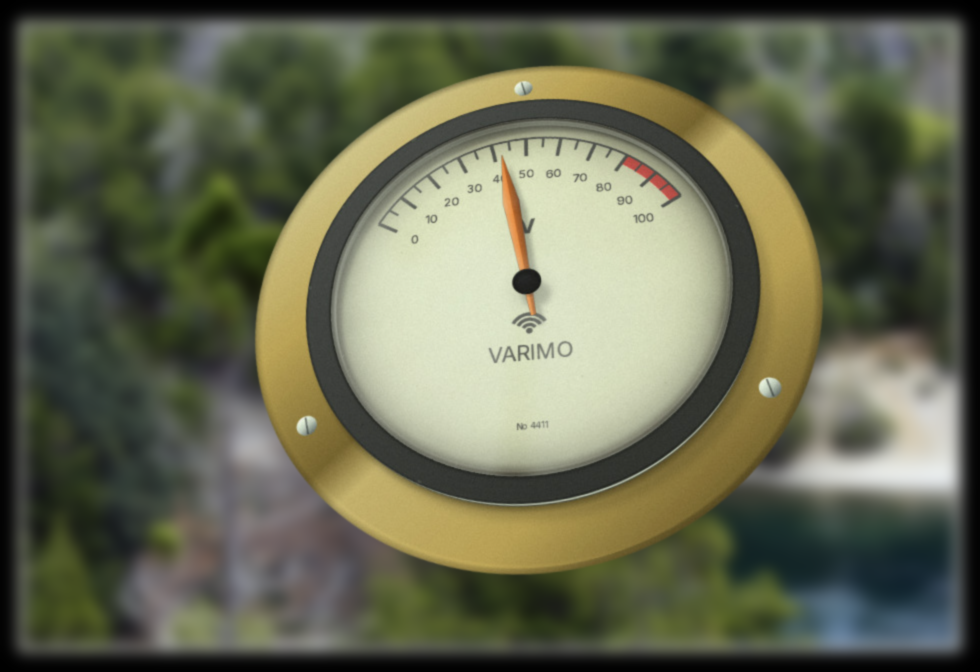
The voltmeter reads **42.5** V
